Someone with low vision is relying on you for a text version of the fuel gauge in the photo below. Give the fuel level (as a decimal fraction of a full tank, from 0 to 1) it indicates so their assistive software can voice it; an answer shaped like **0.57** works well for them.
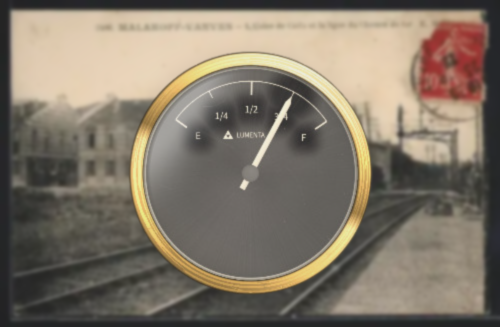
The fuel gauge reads **0.75**
